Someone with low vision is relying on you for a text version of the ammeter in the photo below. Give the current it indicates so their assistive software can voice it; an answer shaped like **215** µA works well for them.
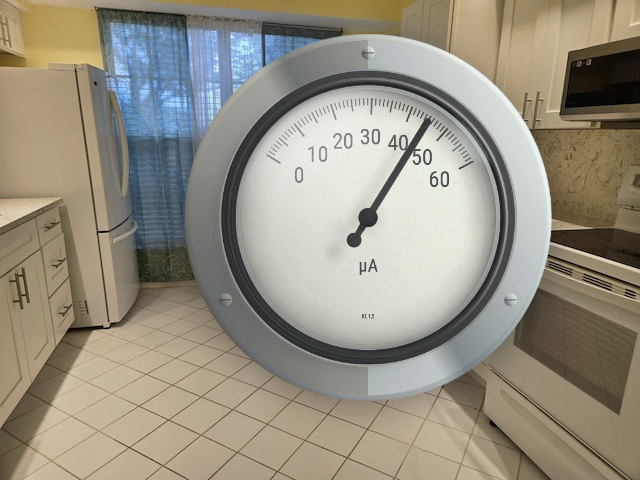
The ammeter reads **45** µA
